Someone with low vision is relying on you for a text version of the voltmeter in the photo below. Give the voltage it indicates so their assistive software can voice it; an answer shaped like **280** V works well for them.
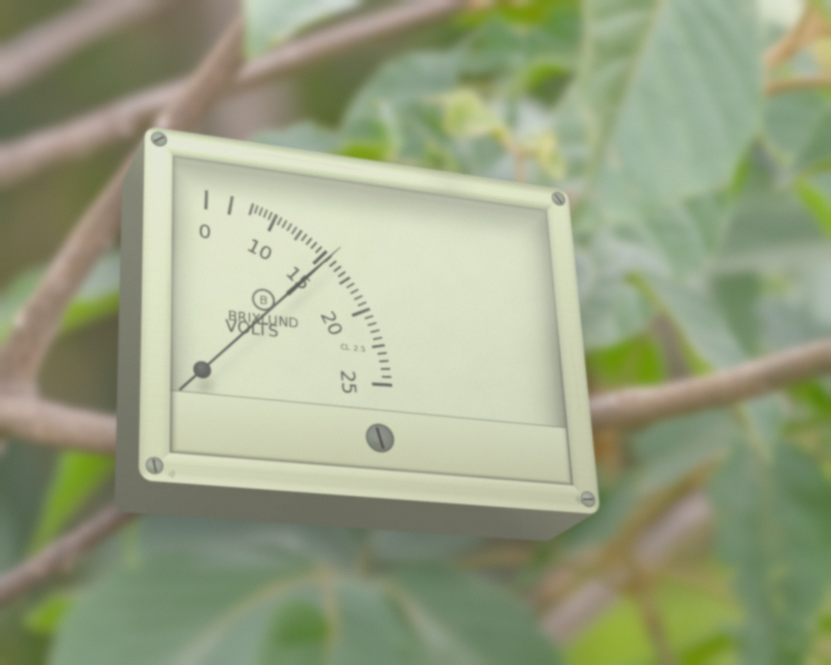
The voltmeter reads **15.5** V
